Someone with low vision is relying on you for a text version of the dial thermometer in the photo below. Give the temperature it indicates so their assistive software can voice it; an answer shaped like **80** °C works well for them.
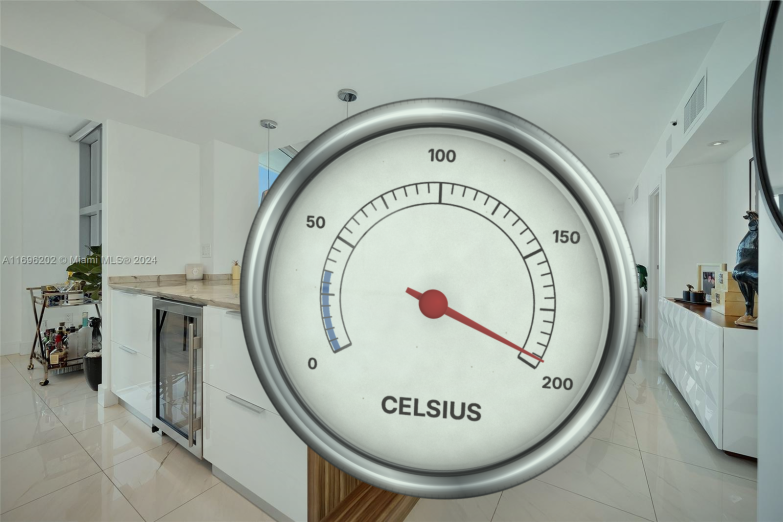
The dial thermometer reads **195** °C
